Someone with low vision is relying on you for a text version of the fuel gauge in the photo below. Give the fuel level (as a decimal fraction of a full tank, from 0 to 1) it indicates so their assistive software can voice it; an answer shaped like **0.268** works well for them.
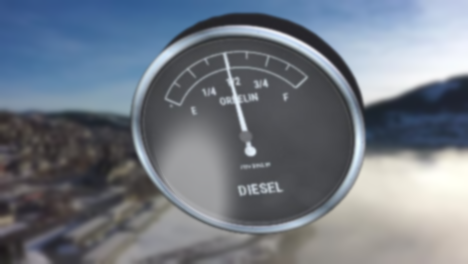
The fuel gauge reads **0.5**
